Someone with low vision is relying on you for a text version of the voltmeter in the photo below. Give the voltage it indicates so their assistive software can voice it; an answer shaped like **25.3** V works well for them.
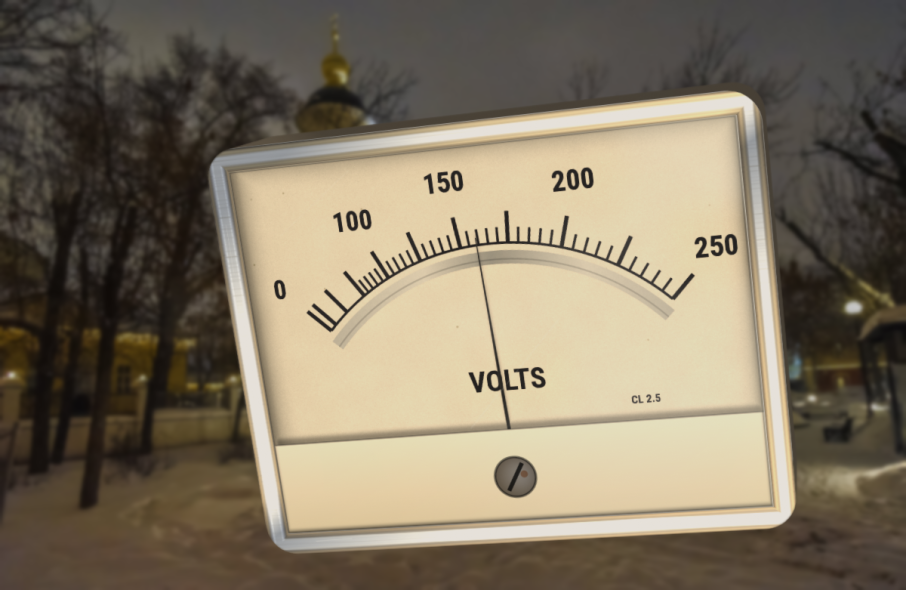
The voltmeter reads **160** V
